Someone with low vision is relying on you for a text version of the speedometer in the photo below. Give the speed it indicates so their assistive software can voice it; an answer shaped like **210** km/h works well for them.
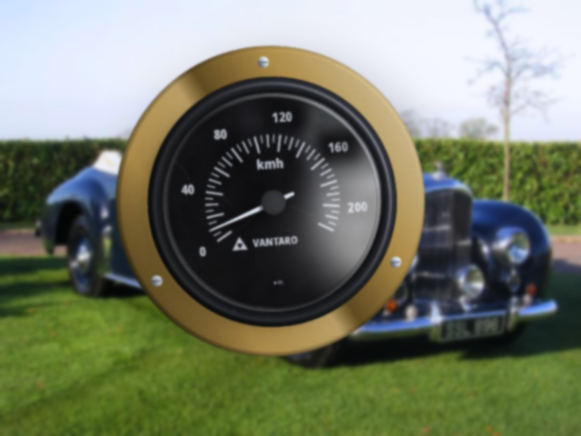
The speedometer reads **10** km/h
